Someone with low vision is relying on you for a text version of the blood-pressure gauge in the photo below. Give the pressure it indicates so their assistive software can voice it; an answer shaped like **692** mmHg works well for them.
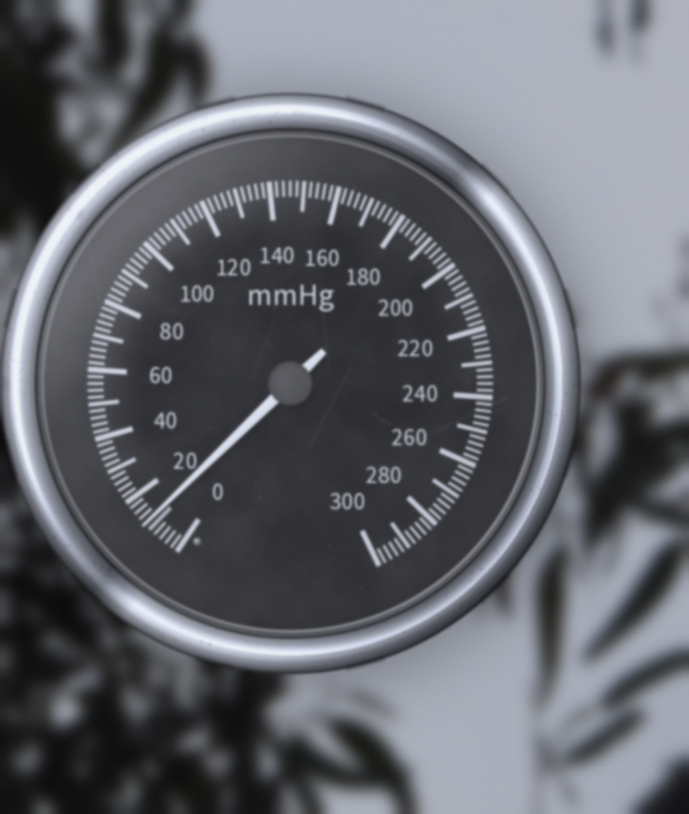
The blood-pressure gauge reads **12** mmHg
